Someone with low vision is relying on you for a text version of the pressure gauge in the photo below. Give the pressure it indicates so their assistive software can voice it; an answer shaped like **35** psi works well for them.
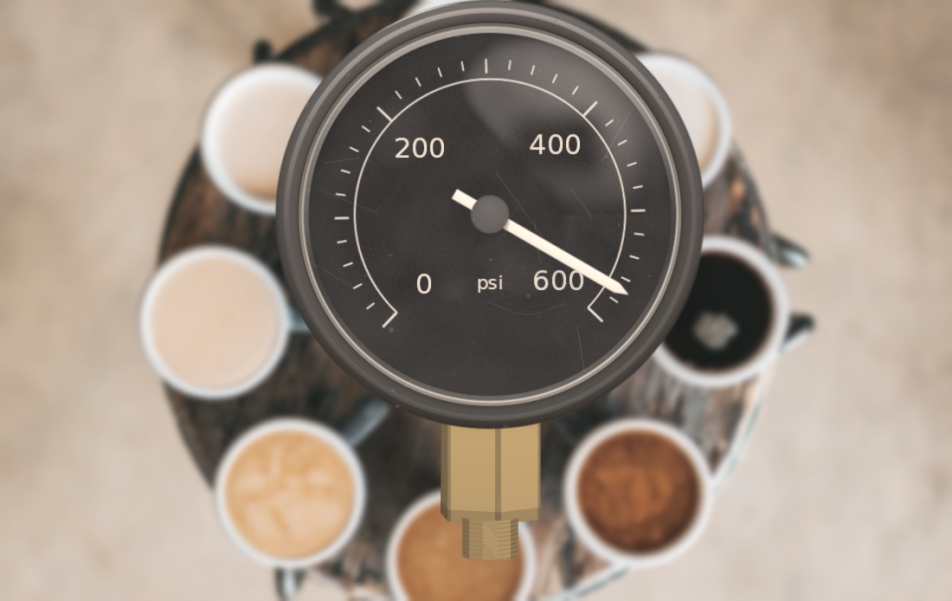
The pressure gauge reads **570** psi
